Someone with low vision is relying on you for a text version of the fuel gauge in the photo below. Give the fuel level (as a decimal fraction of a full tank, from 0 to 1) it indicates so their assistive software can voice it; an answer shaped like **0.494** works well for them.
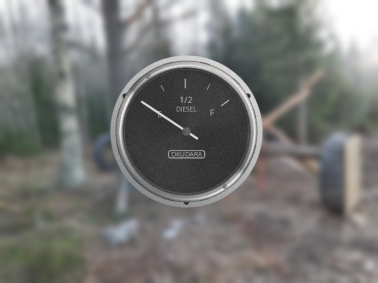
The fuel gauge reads **0**
